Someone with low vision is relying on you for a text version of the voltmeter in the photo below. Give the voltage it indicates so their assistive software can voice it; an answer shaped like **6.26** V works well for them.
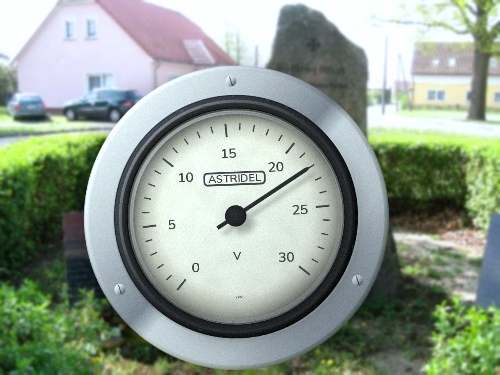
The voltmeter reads **22** V
